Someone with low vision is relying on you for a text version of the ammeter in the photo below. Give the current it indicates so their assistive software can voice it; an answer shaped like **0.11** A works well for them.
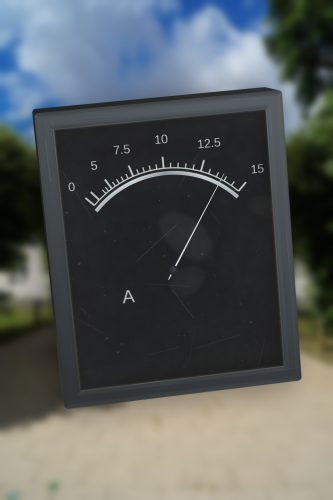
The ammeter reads **13.75** A
